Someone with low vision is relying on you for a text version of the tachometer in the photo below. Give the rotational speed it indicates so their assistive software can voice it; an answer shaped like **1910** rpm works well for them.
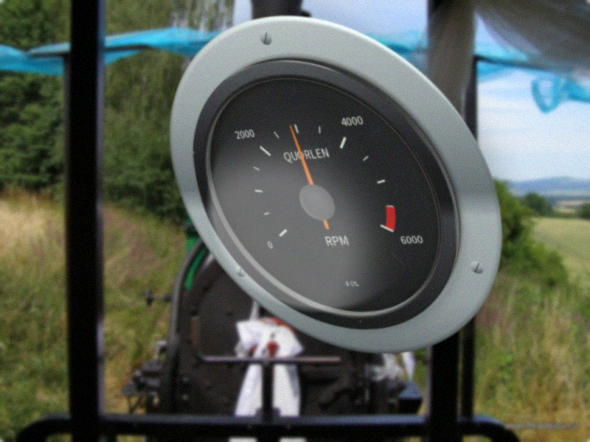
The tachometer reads **3000** rpm
